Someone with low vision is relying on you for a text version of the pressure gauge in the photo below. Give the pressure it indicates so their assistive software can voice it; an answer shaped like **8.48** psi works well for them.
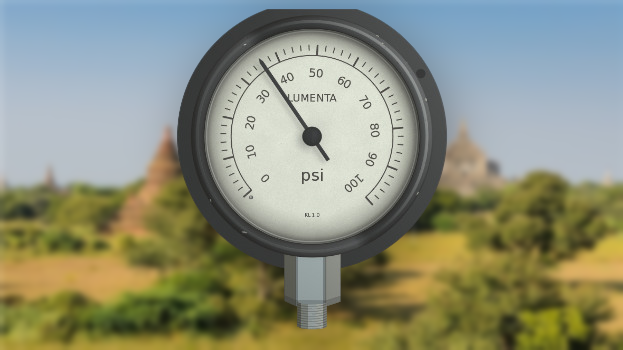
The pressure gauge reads **36** psi
